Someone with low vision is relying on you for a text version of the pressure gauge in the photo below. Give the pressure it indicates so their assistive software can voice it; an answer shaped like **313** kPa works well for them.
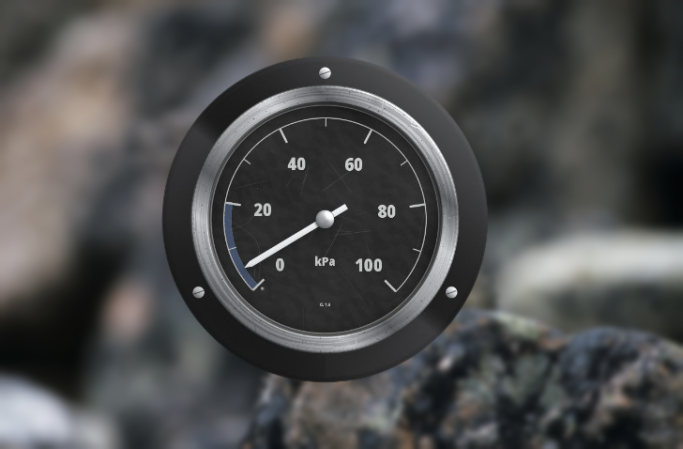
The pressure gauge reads **5** kPa
